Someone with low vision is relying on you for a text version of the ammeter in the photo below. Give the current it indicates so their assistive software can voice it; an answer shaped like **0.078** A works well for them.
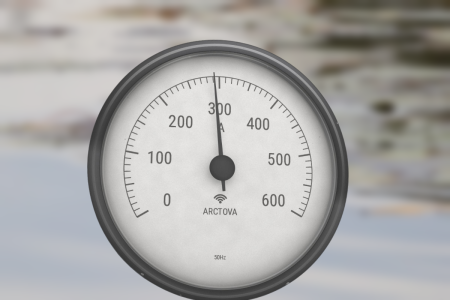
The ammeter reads **290** A
